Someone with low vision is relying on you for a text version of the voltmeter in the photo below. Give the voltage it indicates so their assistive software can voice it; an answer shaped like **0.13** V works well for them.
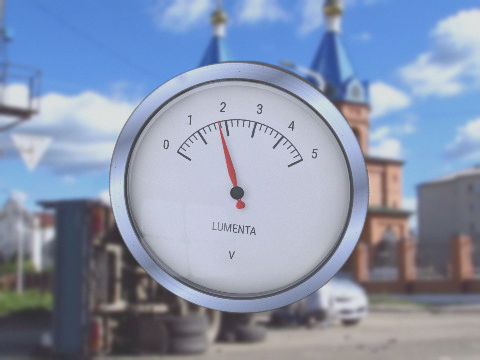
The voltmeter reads **1.8** V
